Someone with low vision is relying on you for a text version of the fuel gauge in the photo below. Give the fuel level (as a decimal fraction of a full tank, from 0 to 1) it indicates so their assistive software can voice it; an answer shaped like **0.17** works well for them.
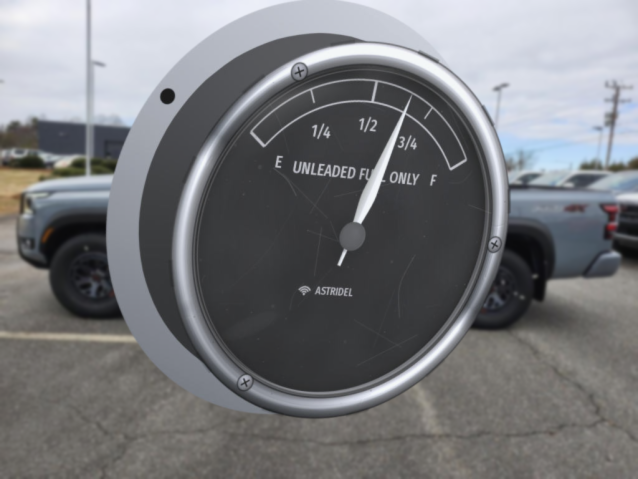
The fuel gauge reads **0.625**
